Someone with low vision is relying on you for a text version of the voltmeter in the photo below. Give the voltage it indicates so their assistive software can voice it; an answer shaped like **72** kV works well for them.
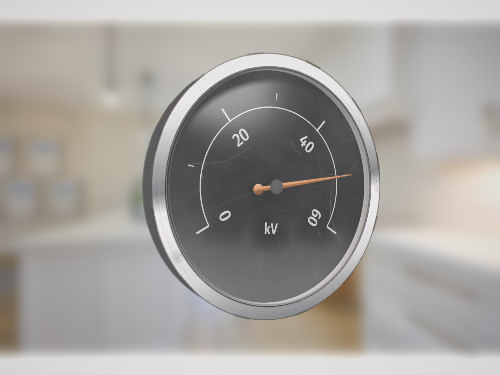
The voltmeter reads **50** kV
